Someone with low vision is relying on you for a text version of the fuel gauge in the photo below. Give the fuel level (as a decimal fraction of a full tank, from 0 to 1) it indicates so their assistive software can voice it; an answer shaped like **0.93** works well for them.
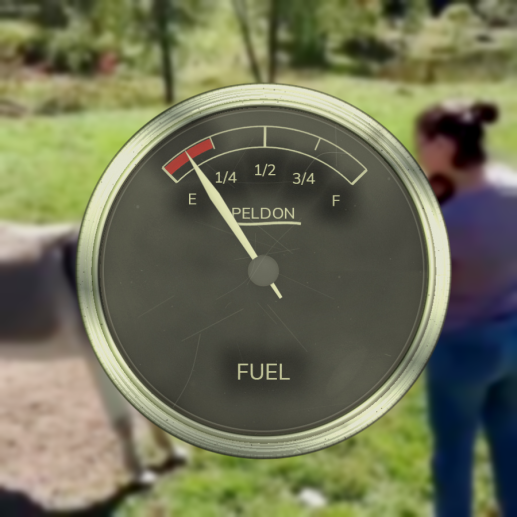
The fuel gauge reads **0.125**
